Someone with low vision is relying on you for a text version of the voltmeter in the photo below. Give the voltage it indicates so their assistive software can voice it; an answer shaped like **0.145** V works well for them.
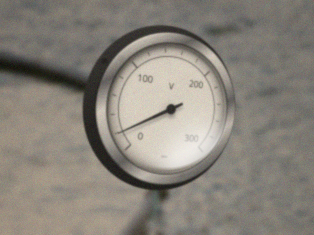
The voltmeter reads **20** V
